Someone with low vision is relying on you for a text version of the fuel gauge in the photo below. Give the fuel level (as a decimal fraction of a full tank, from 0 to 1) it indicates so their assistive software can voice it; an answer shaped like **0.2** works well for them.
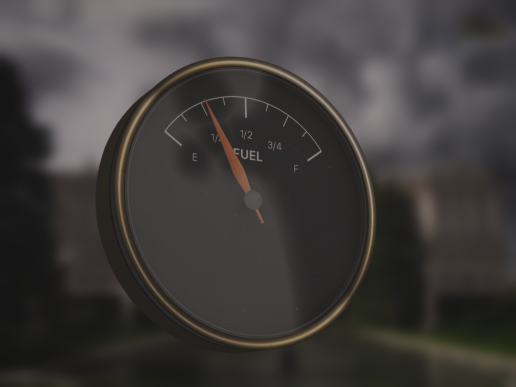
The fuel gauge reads **0.25**
